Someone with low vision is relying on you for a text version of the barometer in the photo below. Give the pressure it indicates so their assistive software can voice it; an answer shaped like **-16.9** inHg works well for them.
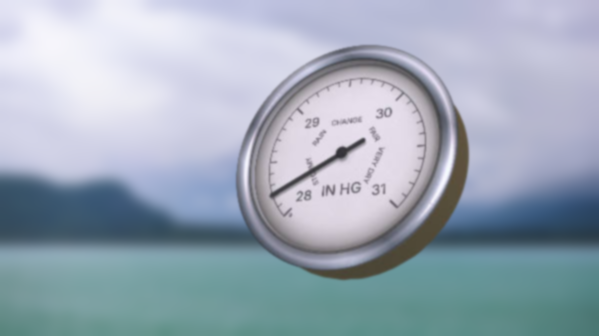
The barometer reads **28.2** inHg
